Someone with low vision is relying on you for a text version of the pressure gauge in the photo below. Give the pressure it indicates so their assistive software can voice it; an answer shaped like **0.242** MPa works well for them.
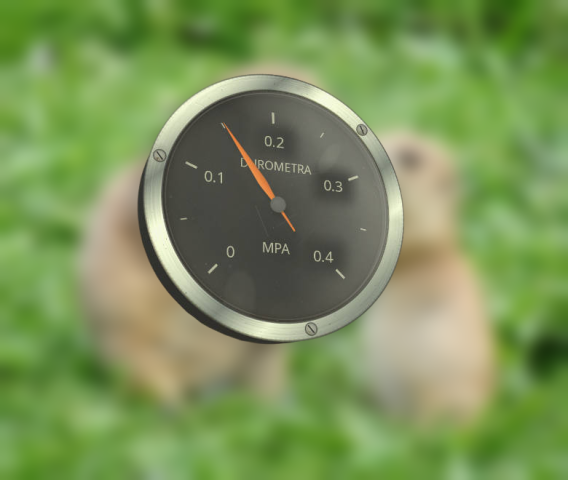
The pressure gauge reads **0.15** MPa
